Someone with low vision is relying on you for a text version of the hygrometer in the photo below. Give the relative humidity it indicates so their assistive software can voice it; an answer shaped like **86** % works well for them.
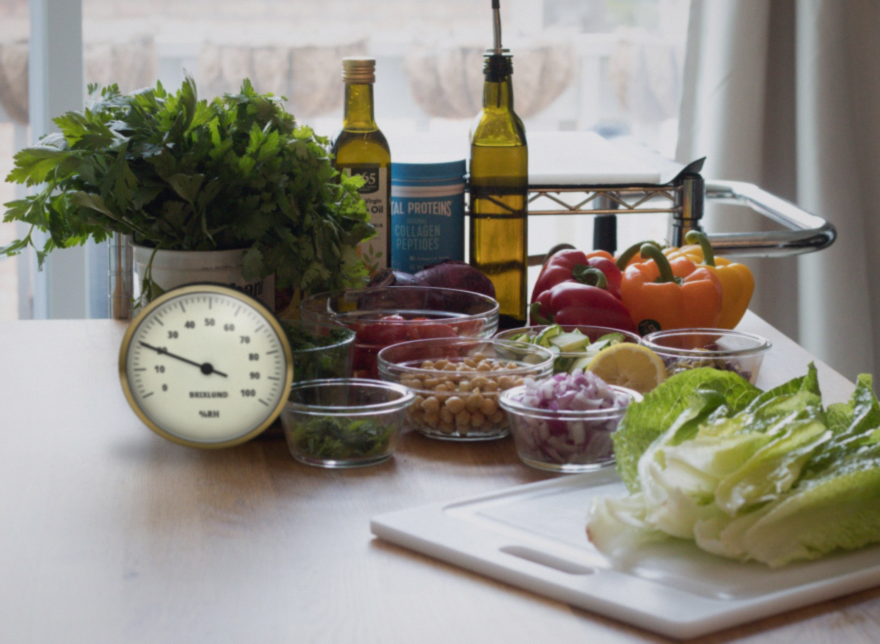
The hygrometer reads **20** %
